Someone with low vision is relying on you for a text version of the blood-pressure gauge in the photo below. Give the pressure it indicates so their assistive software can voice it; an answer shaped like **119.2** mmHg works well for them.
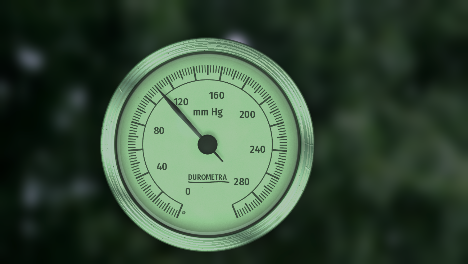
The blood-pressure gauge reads **110** mmHg
